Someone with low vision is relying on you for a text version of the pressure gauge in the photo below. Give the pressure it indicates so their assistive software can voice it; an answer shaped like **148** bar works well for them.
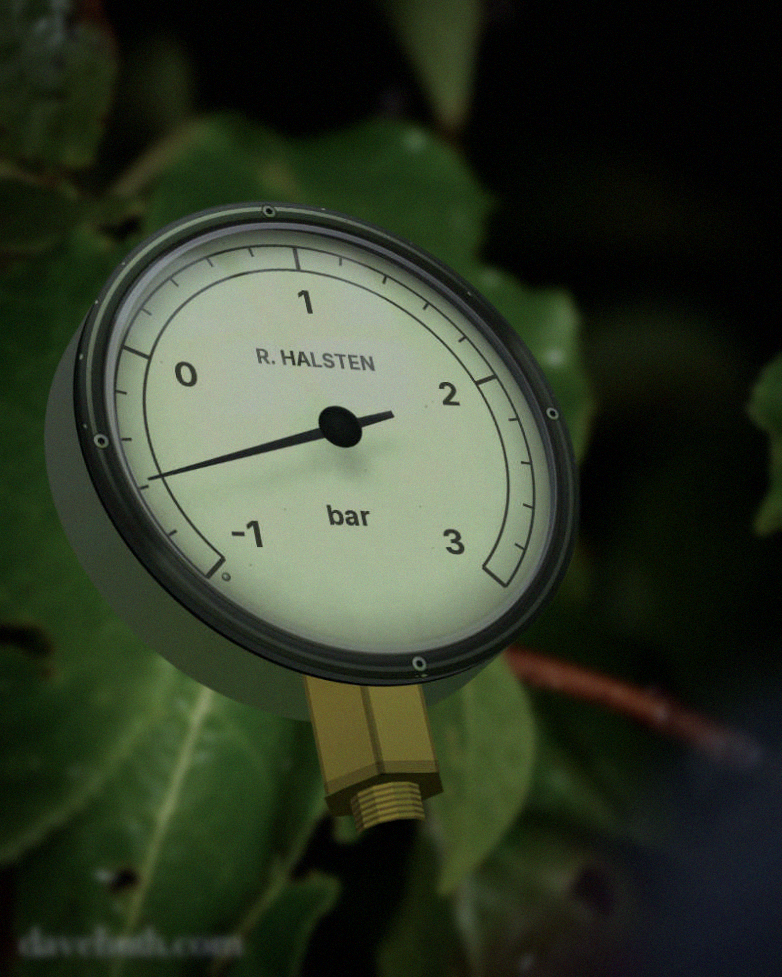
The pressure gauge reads **-0.6** bar
